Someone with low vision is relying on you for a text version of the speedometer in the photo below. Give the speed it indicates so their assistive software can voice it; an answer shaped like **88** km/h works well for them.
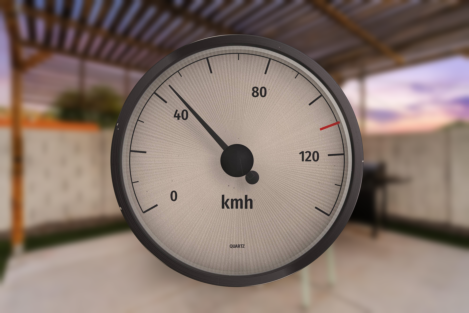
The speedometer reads **45** km/h
